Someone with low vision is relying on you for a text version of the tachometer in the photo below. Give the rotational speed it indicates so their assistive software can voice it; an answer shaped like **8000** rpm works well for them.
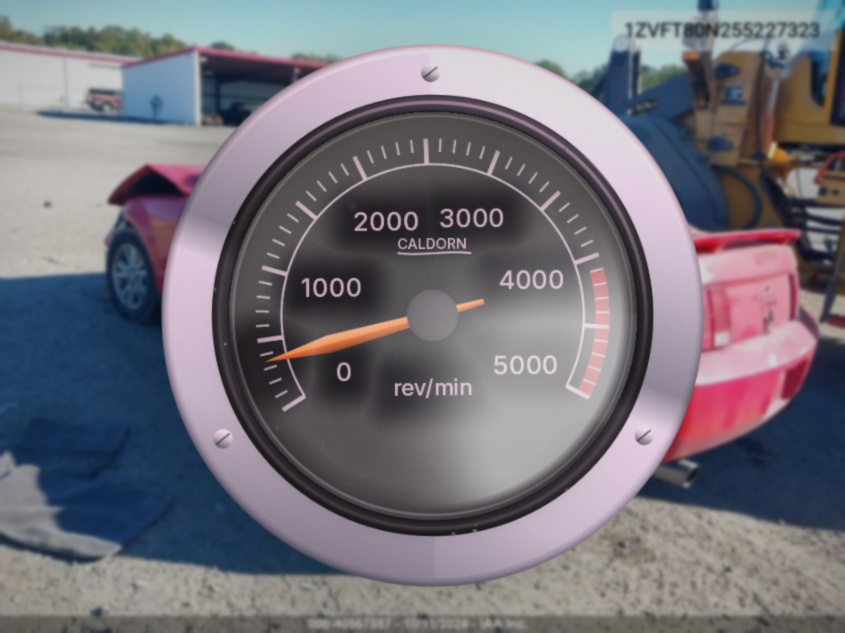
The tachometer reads **350** rpm
